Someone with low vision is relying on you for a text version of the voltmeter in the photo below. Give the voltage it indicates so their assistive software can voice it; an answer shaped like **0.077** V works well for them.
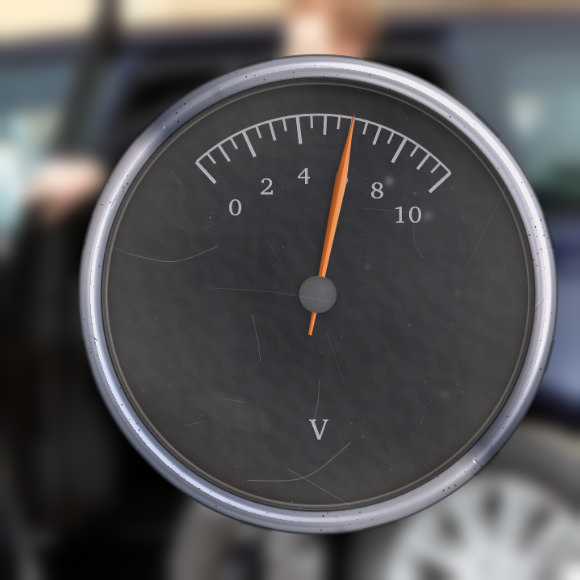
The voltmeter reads **6** V
